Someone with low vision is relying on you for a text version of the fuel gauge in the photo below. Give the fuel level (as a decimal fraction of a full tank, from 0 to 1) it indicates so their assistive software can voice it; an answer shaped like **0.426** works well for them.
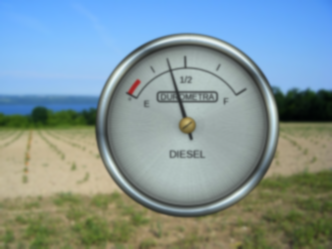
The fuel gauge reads **0.375**
